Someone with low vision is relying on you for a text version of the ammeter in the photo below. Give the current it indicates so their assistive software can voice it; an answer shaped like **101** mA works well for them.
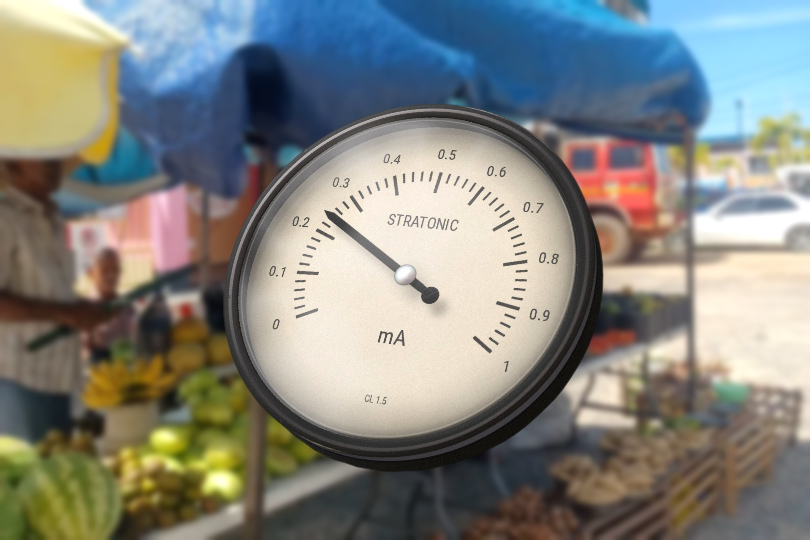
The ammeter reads **0.24** mA
